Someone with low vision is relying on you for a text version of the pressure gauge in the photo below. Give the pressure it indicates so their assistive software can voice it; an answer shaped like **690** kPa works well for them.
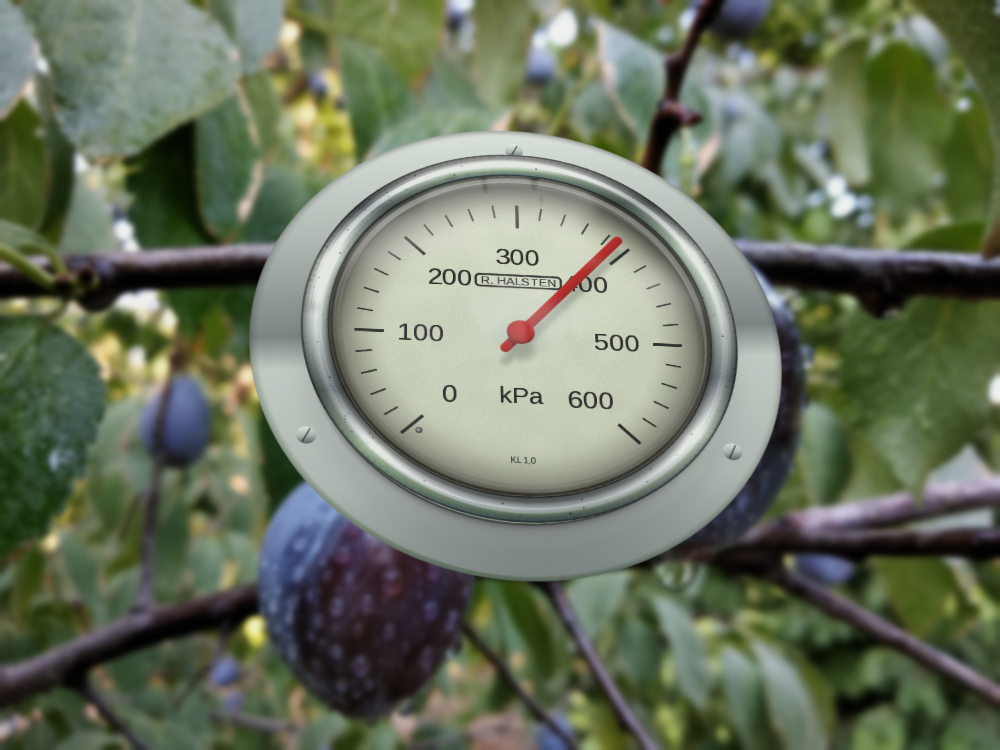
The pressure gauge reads **390** kPa
